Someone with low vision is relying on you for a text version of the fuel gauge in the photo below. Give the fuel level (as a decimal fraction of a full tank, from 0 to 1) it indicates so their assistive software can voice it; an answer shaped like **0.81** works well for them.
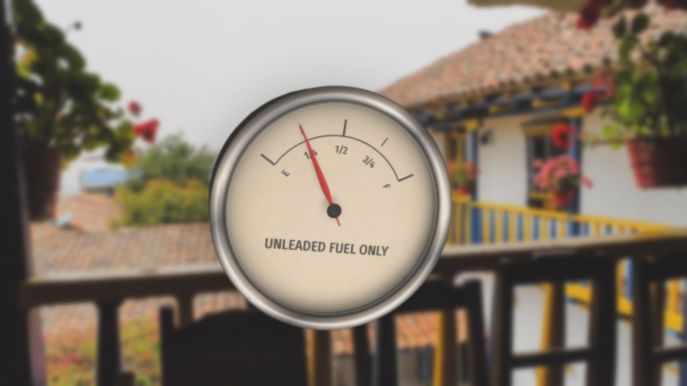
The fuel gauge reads **0.25**
